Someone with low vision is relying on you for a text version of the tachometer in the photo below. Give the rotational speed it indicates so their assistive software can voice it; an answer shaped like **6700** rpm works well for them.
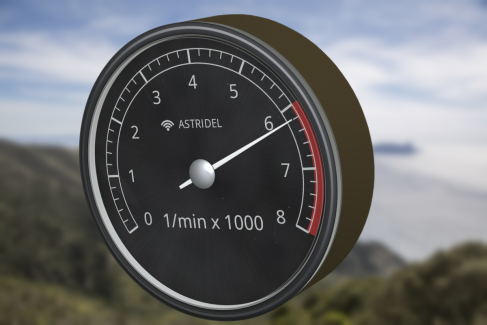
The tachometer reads **6200** rpm
